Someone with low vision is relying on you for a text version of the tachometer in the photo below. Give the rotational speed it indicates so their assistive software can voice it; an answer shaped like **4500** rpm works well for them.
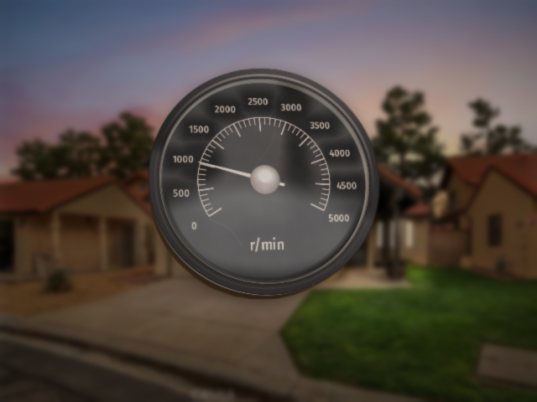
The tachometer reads **1000** rpm
